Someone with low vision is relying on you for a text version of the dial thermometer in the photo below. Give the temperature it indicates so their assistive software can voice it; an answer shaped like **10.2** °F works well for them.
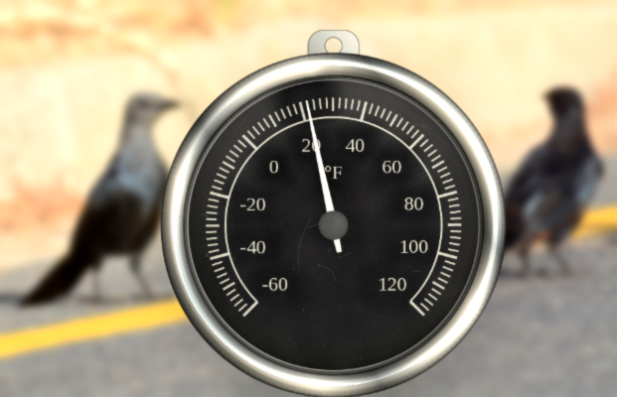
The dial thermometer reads **22** °F
